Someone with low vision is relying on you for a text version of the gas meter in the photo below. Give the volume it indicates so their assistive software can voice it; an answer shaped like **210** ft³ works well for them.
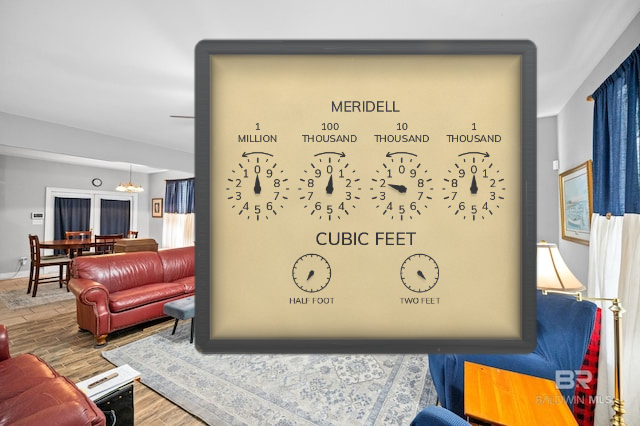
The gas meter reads **2000** ft³
